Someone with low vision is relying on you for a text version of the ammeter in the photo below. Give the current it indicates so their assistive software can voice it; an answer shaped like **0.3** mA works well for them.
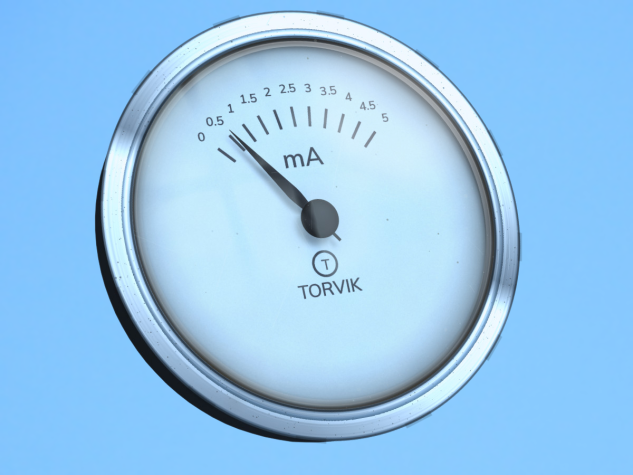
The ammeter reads **0.5** mA
